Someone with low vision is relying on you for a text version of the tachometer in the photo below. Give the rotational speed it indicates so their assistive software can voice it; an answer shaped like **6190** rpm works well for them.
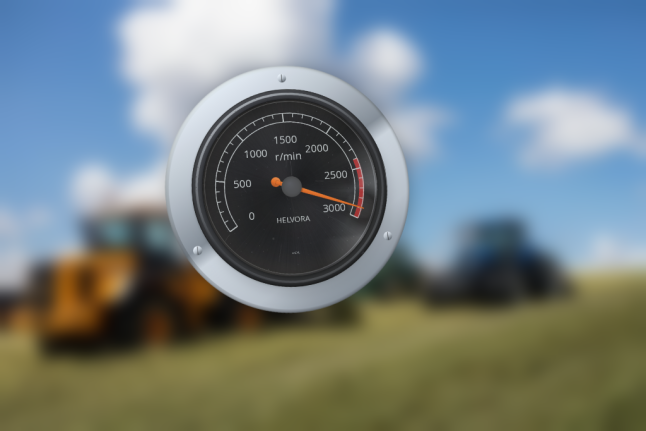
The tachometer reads **2900** rpm
